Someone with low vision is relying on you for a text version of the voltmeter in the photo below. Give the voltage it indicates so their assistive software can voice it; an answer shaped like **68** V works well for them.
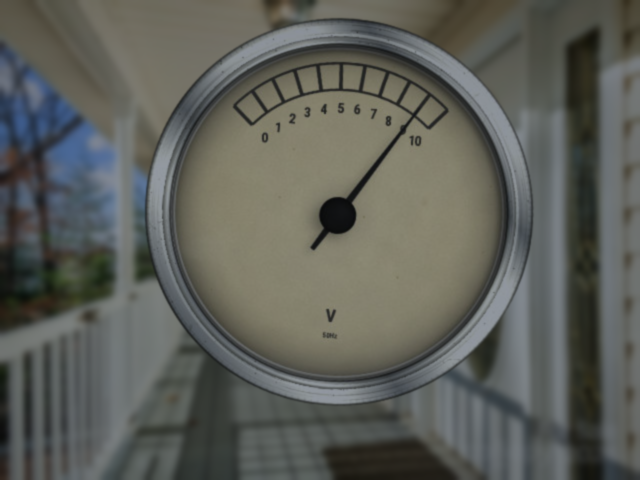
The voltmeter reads **9** V
